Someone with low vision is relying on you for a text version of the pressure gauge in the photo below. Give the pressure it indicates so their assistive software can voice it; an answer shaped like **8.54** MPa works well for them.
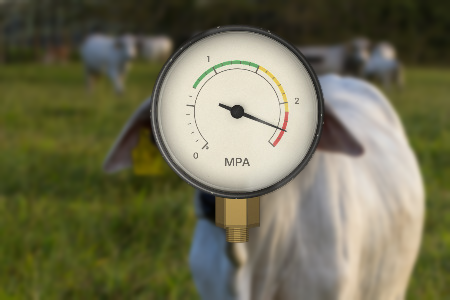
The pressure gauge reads **2.3** MPa
